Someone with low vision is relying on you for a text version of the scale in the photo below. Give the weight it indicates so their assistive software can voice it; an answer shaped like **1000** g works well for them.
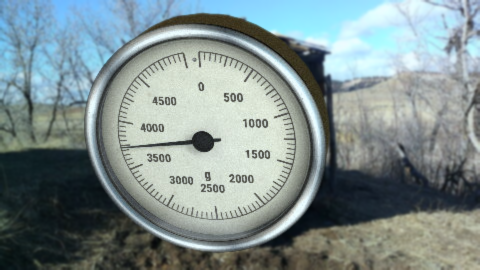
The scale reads **3750** g
